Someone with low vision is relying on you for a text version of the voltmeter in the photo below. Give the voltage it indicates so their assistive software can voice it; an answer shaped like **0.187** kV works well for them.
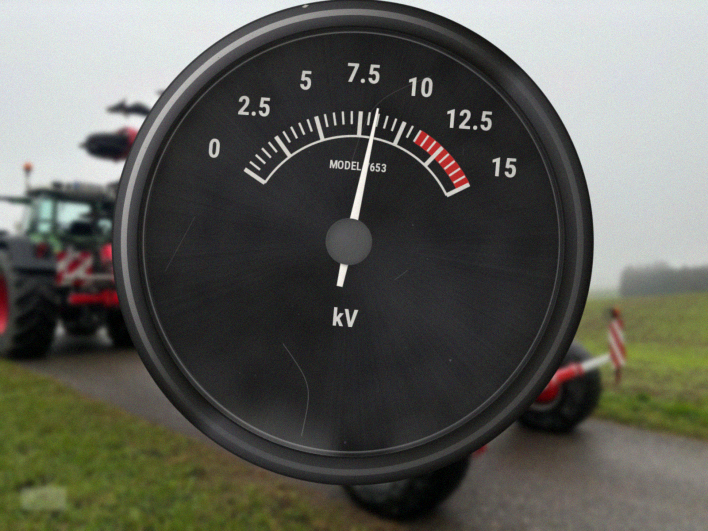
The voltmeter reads **8.5** kV
